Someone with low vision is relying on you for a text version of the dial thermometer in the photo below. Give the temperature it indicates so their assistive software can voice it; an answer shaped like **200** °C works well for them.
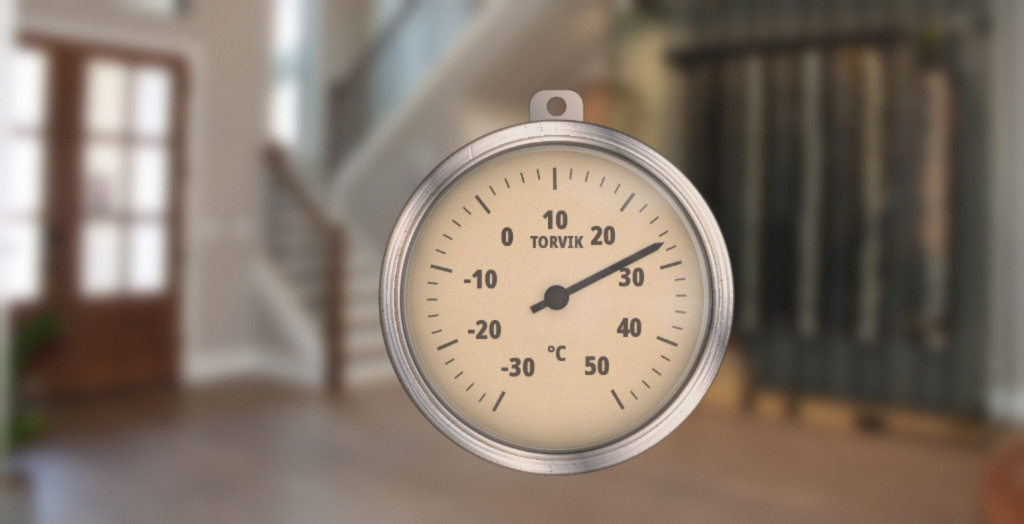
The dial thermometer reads **27** °C
